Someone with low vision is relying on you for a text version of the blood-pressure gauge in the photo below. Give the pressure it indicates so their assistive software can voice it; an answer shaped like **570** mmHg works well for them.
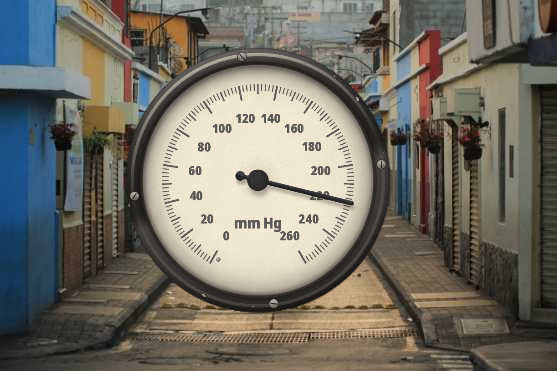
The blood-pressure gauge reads **220** mmHg
